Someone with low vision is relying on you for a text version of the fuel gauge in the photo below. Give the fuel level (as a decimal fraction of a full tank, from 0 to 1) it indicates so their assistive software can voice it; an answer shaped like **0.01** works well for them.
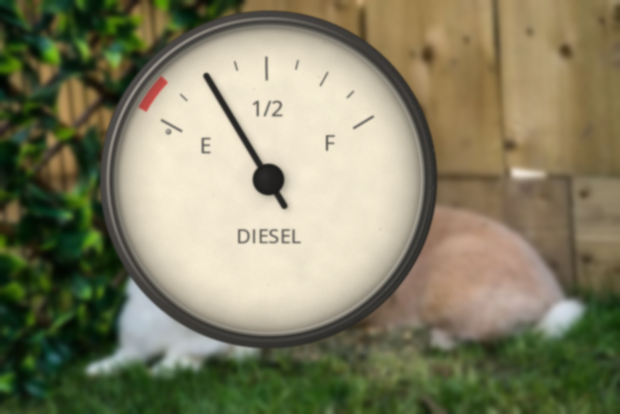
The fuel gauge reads **0.25**
